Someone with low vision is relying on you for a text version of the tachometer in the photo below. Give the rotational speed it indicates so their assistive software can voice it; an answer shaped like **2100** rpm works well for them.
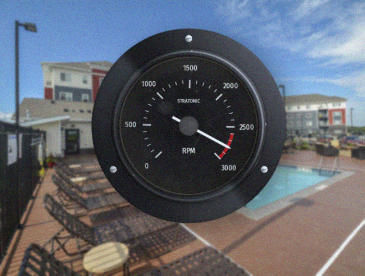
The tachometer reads **2800** rpm
